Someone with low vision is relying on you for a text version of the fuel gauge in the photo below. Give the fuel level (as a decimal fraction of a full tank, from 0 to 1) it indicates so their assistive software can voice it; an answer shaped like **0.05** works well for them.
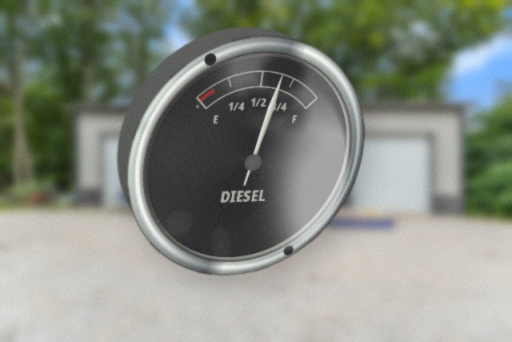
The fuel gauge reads **0.625**
